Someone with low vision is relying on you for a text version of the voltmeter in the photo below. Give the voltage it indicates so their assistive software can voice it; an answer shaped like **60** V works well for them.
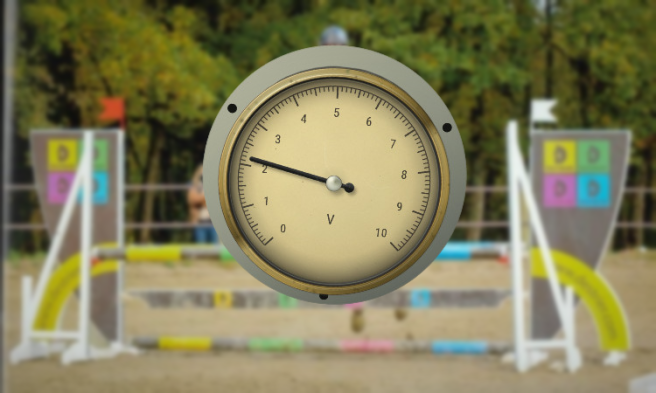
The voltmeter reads **2.2** V
